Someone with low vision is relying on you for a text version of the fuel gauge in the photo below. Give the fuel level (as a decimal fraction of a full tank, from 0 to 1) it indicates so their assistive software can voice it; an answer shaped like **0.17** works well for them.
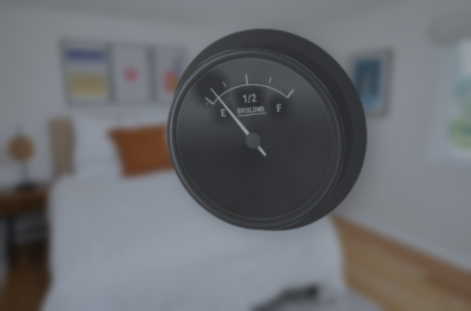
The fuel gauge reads **0.125**
